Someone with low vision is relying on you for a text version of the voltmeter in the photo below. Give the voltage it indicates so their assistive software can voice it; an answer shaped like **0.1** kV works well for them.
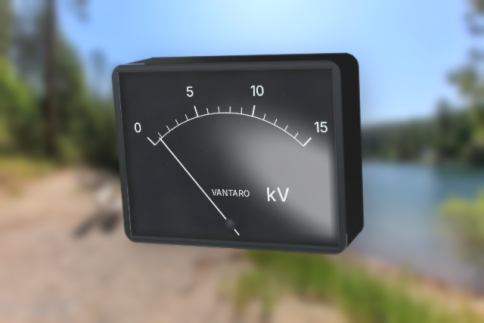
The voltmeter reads **1** kV
